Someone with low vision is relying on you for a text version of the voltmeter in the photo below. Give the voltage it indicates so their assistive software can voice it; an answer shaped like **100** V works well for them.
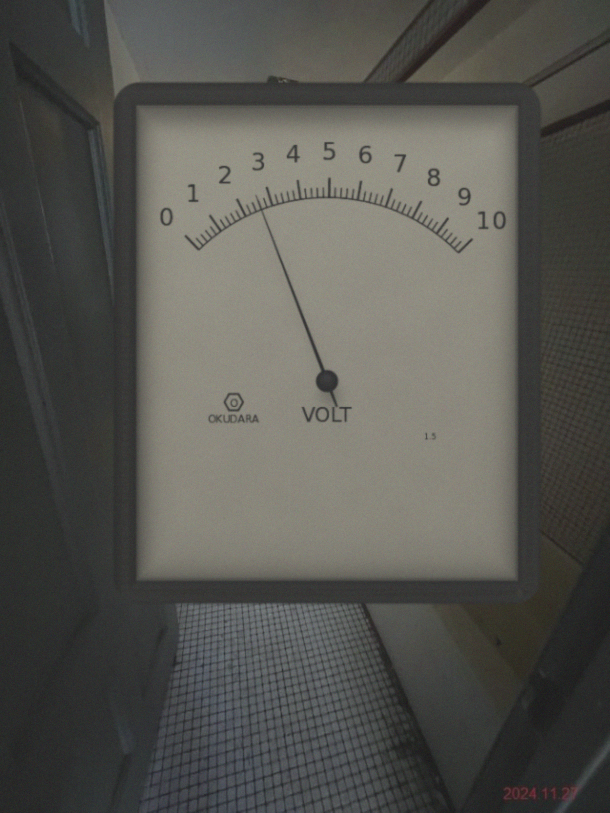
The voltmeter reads **2.6** V
